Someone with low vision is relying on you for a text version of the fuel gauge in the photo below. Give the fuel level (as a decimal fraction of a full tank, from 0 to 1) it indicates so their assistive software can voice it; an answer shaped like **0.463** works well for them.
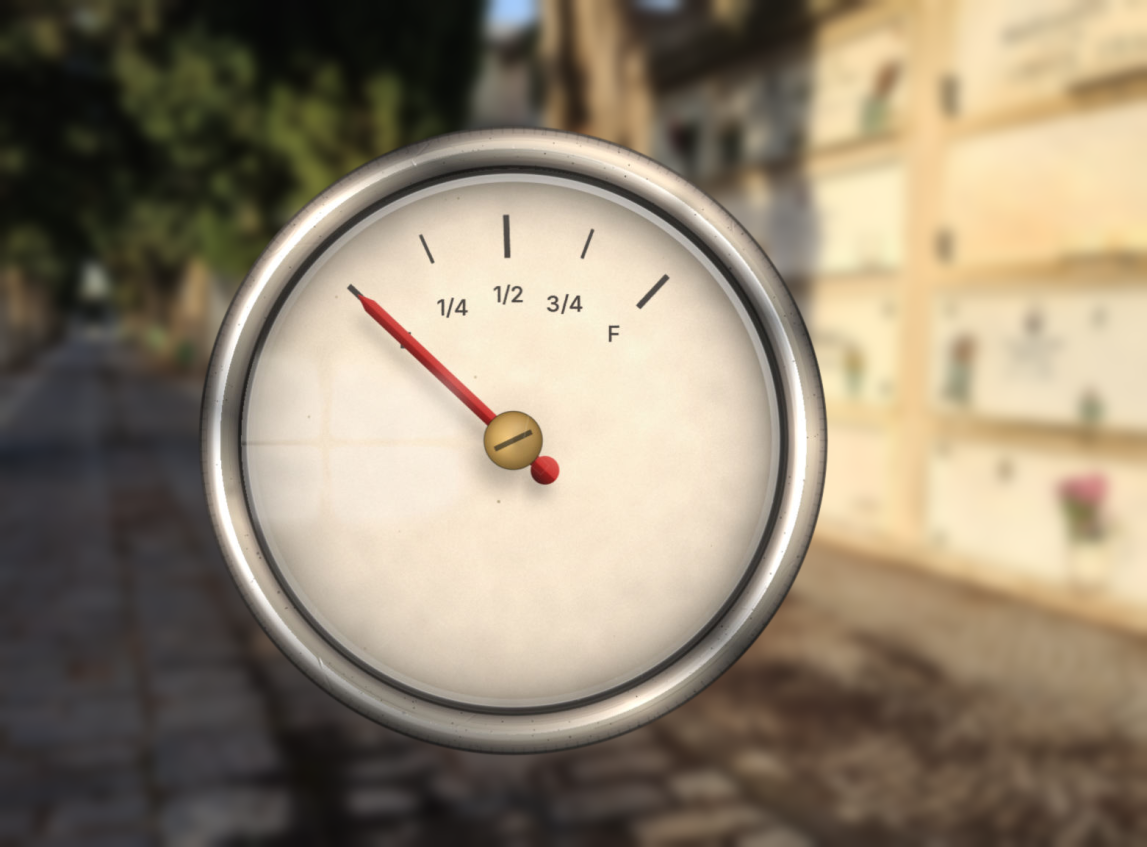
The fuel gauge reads **0**
